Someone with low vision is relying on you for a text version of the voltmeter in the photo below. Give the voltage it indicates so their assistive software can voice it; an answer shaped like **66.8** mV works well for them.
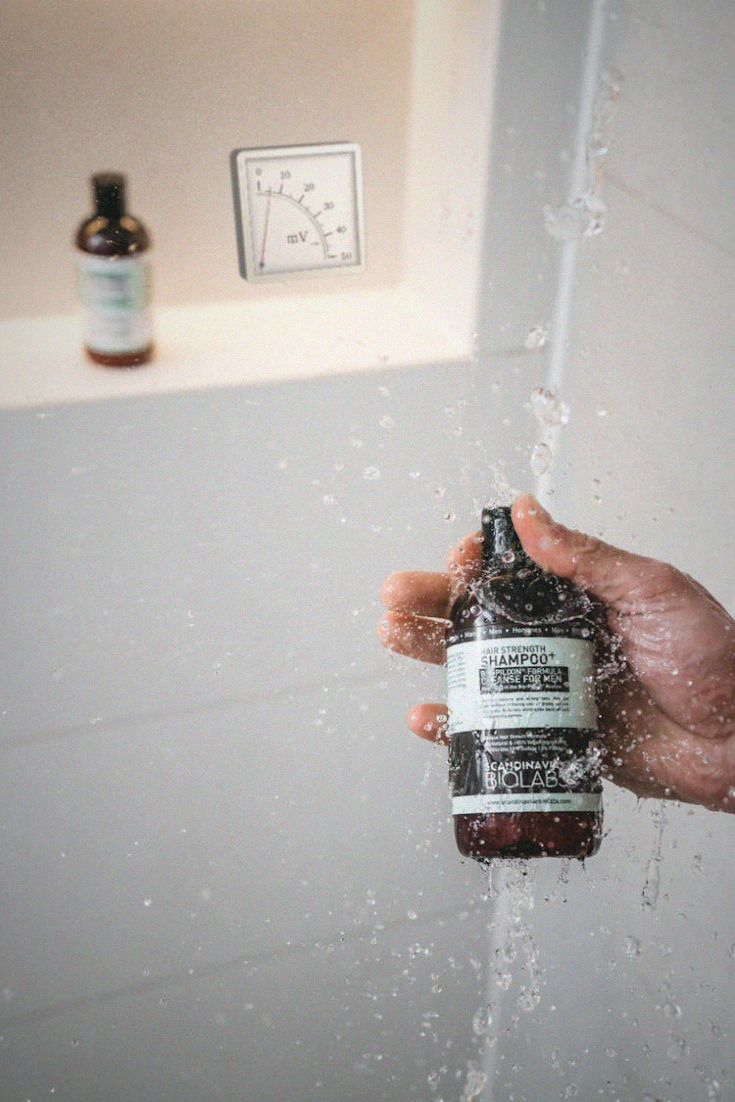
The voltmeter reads **5** mV
